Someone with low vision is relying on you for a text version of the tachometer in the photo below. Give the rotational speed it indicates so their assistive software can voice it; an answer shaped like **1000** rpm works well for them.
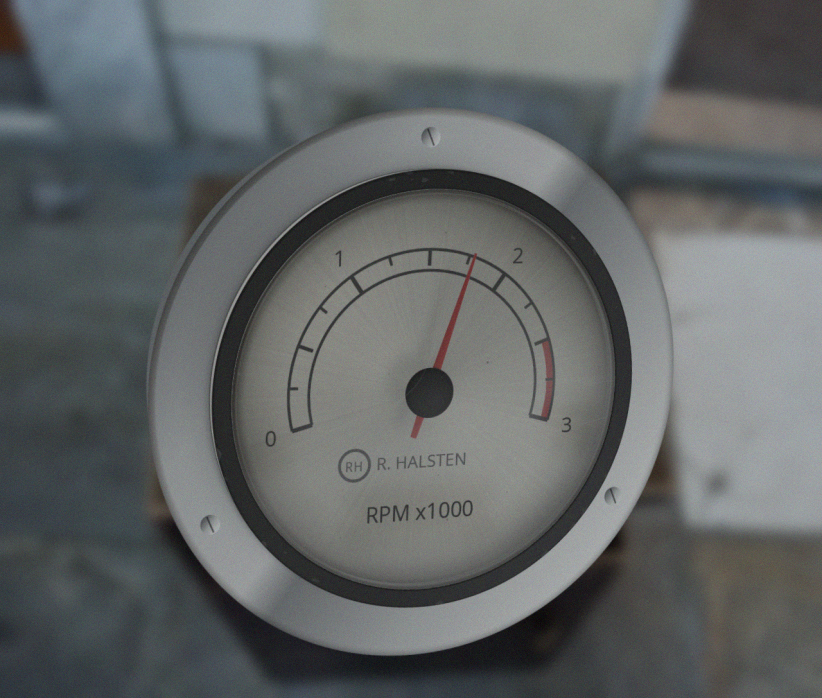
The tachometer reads **1750** rpm
